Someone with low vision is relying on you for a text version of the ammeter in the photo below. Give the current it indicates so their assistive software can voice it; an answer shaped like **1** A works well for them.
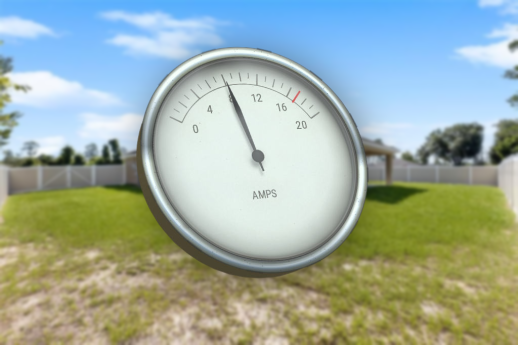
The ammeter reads **8** A
